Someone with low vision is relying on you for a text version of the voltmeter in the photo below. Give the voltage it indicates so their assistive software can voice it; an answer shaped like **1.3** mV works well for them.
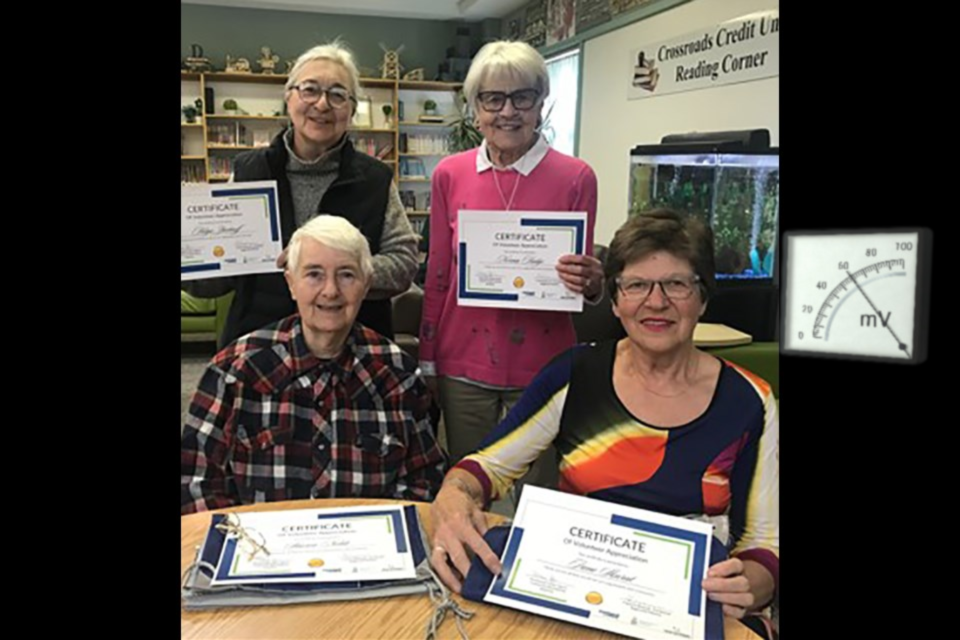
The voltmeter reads **60** mV
